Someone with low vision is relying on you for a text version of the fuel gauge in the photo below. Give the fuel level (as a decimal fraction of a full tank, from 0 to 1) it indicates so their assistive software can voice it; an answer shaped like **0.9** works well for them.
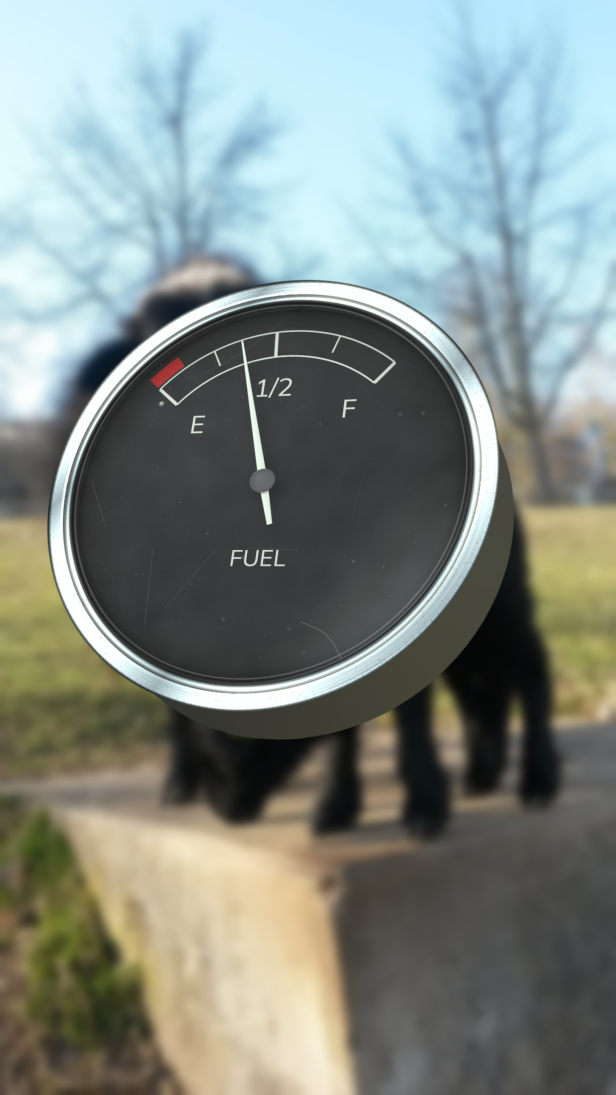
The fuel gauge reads **0.375**
